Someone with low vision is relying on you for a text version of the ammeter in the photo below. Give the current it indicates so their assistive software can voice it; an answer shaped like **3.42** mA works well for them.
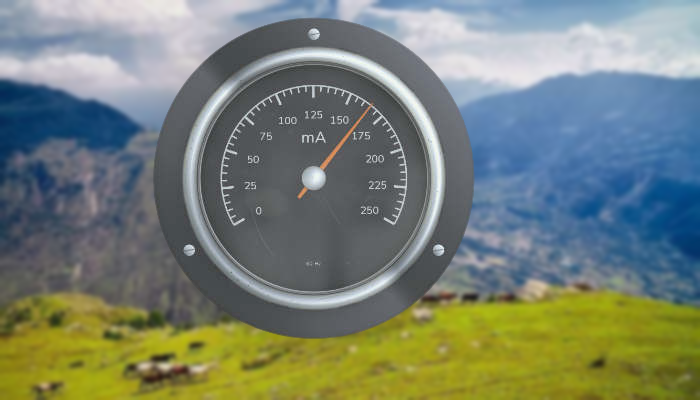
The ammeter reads **165** mA
